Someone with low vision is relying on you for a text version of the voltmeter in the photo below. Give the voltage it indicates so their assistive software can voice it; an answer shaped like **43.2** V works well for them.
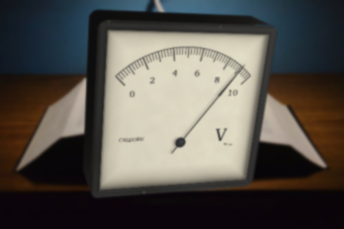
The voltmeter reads **9** V
